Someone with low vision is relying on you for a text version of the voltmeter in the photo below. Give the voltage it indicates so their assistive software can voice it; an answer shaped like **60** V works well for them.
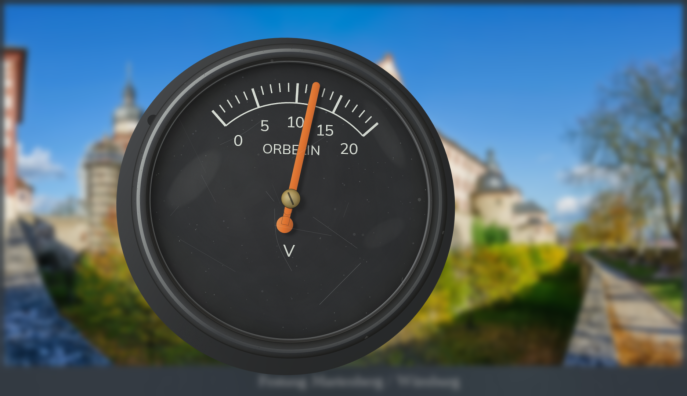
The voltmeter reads **12** V
